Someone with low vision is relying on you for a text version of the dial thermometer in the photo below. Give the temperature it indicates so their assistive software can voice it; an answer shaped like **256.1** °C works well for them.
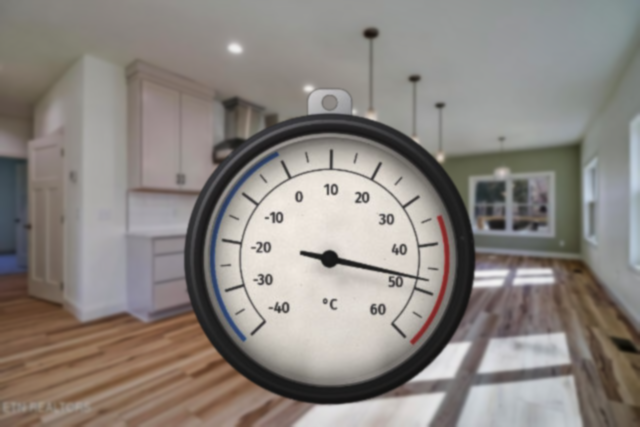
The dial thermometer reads **47.5** °C
